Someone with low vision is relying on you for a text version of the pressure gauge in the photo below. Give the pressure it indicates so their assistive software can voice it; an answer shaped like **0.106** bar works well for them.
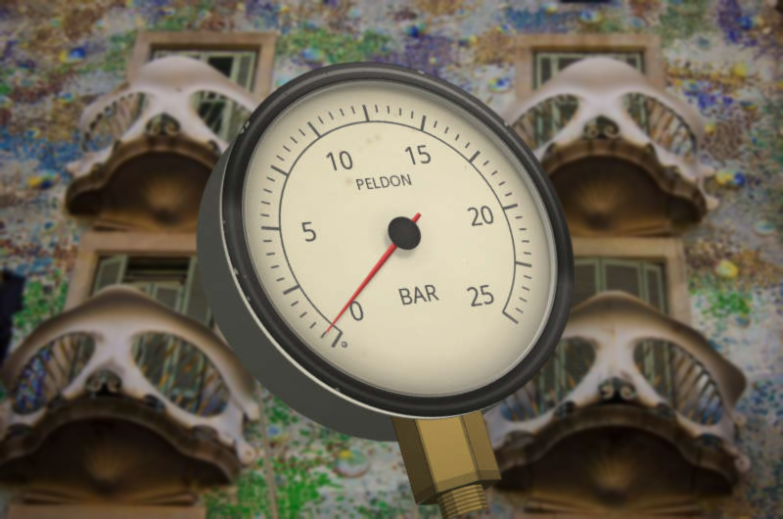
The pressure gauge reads **0.5** bar
